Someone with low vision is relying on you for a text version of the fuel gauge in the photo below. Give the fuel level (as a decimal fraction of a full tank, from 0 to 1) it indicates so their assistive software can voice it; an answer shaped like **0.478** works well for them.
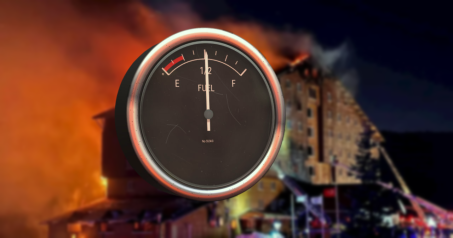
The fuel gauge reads **0.5**
